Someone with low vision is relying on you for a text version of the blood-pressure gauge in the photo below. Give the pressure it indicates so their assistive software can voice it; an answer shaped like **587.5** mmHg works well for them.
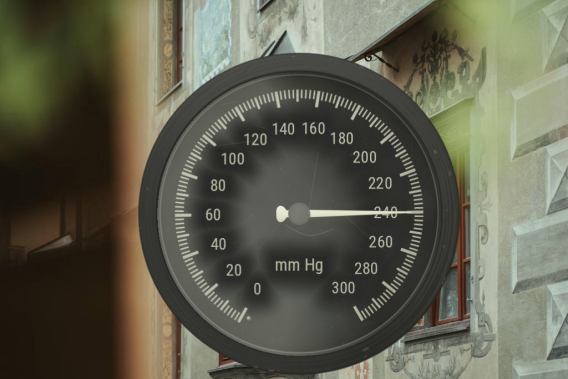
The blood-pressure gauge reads **240** mmHg
